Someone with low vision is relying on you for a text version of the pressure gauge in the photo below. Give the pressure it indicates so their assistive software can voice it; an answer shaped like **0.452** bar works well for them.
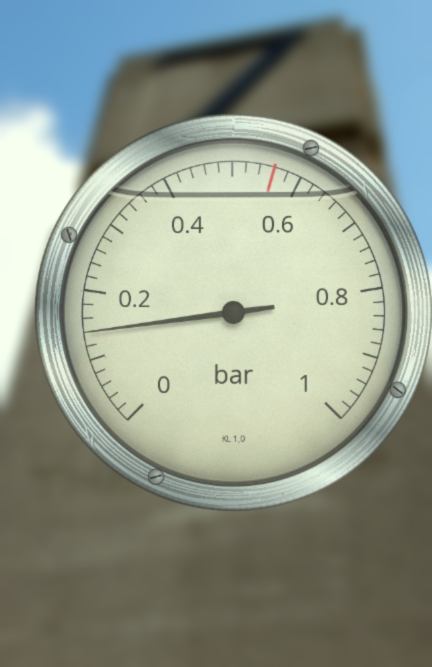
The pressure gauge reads **0.14** bar
